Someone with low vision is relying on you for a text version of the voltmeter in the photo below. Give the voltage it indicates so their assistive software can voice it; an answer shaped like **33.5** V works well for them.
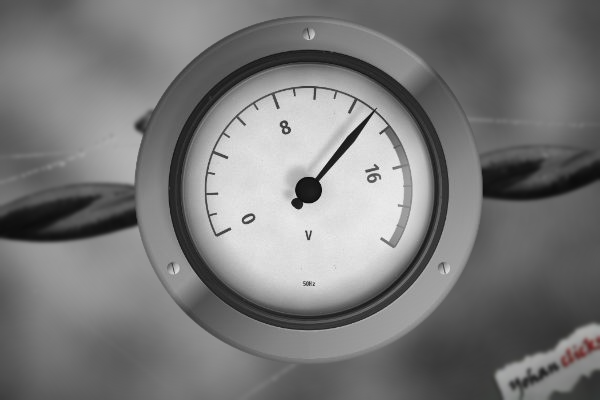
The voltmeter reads **13** V
